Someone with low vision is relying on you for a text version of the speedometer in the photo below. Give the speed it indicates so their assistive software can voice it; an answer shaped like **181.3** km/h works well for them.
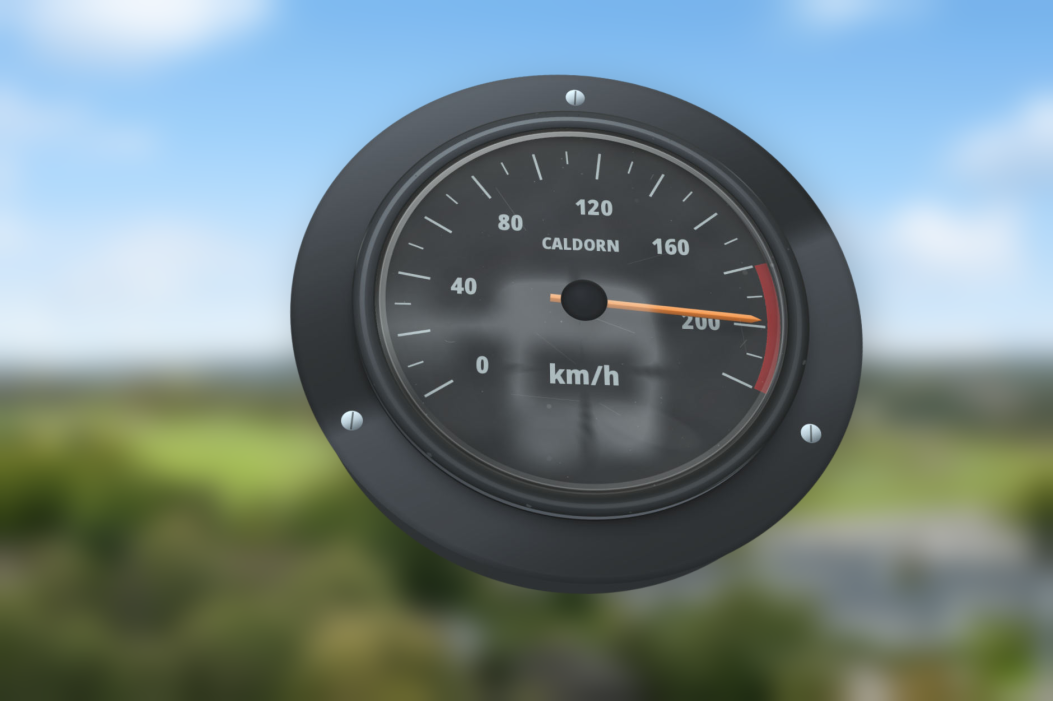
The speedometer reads **200** km/h
